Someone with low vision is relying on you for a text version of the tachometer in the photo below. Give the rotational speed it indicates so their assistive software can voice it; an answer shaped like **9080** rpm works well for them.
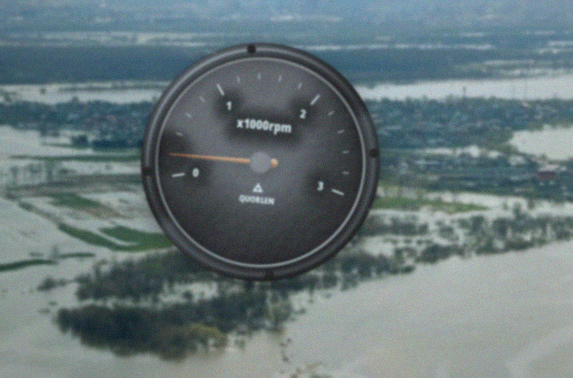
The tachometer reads **200** rpm
